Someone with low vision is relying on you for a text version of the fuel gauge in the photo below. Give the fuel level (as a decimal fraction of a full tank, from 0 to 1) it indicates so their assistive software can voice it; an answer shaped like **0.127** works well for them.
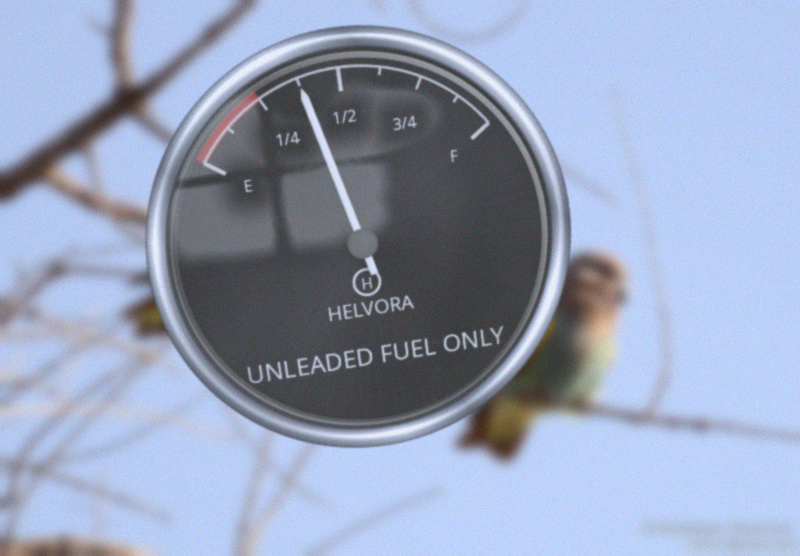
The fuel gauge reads **0.375**
